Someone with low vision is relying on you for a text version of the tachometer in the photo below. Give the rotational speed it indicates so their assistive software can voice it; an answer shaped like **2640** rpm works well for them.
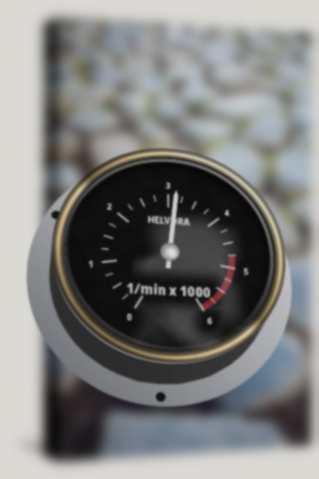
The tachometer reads **3125** rpm
